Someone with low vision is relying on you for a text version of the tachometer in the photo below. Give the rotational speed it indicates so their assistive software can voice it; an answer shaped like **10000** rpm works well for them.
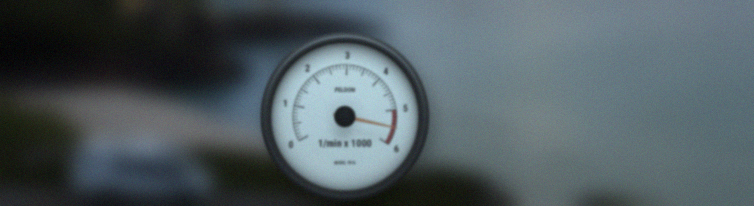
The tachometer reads **5500** rpm
